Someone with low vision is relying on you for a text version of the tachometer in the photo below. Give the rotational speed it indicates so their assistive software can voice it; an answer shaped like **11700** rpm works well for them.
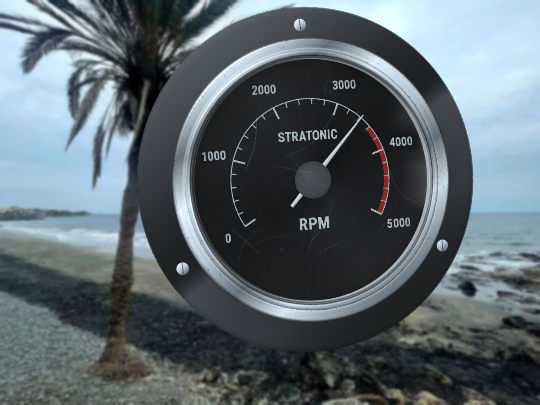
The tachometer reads **3400** rpm
